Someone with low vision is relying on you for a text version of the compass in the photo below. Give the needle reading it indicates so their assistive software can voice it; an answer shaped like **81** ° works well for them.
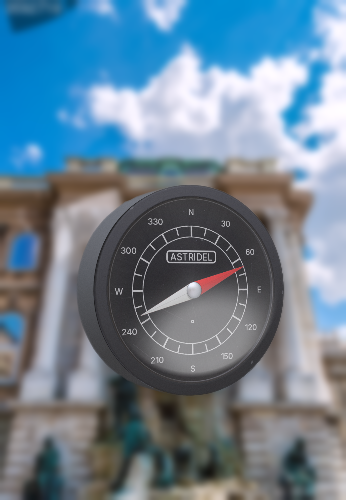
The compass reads **67.5** °
